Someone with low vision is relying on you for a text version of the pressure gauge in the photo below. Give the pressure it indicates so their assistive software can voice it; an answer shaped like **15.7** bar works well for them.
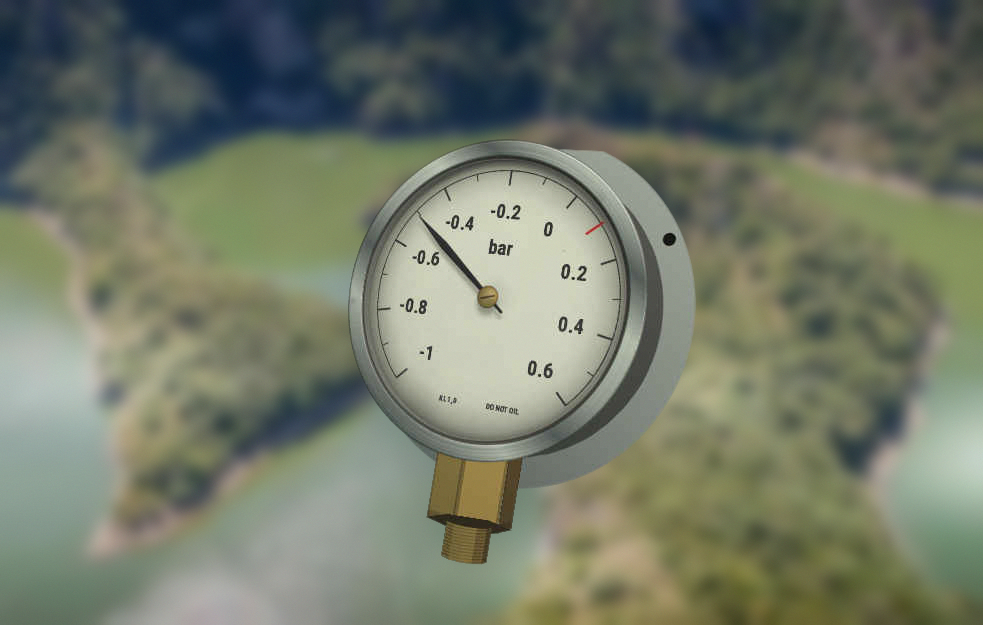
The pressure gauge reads **-0.5** bar
